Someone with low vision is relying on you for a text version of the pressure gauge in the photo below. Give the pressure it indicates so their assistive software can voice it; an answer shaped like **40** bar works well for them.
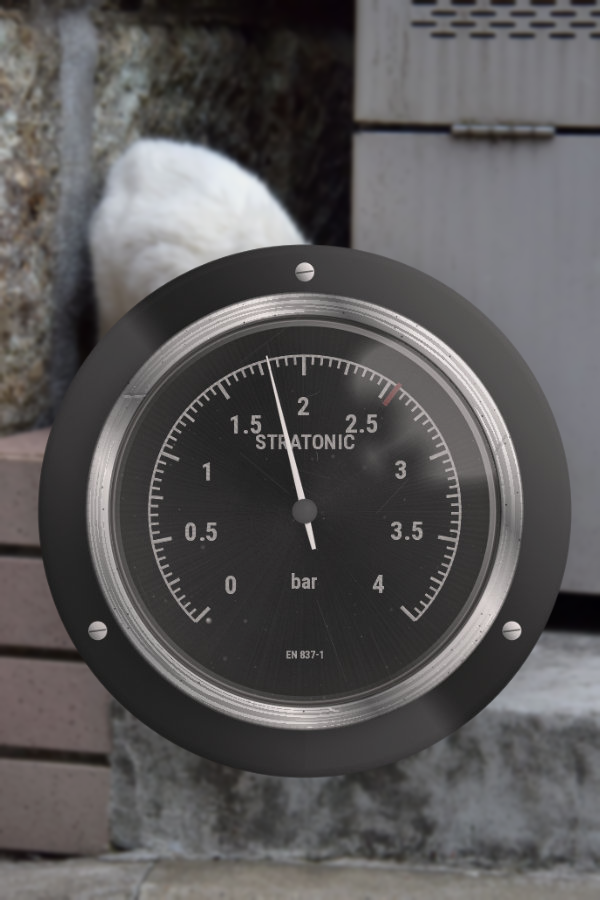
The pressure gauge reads **1.8** bar
